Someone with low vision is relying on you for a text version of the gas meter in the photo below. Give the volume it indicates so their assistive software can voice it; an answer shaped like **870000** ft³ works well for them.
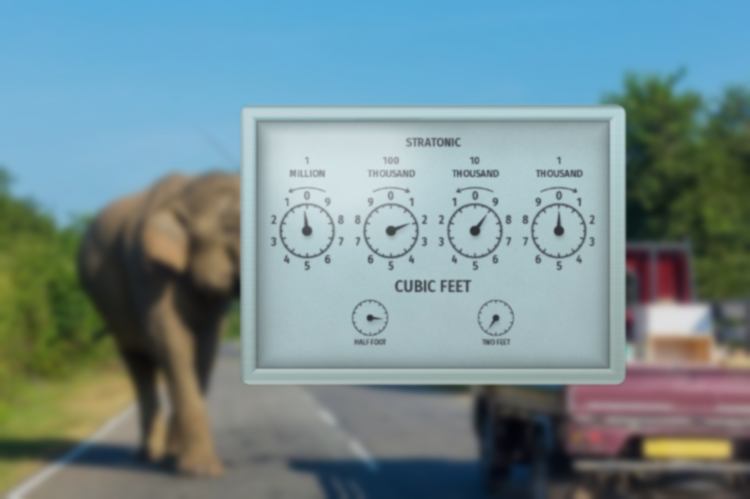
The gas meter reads **19000** ft³
